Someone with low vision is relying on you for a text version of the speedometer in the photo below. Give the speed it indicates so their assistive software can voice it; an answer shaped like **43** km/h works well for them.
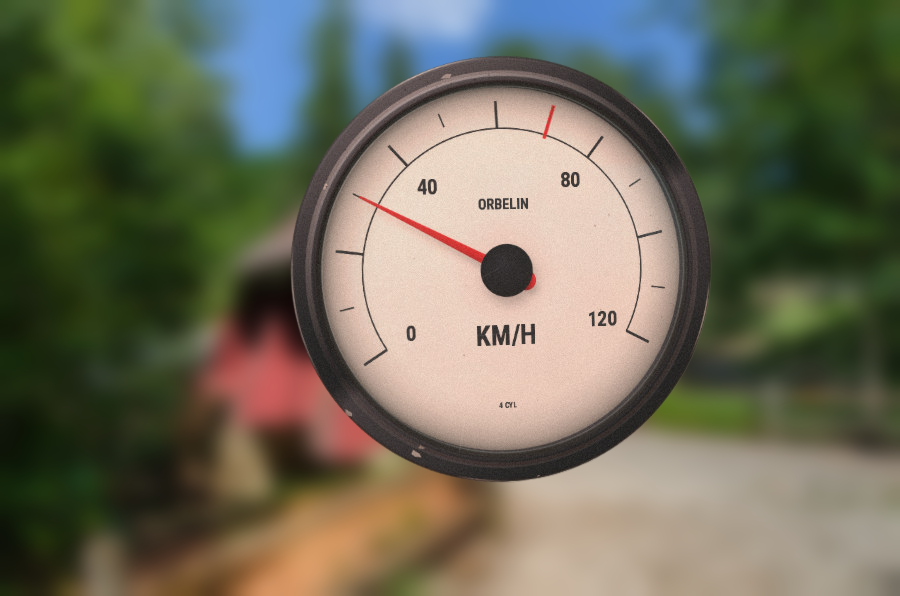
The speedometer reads **30** km/h
